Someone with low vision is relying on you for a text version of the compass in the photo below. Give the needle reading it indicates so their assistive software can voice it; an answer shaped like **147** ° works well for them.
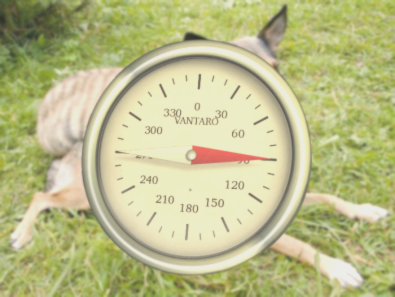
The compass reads **90** °
